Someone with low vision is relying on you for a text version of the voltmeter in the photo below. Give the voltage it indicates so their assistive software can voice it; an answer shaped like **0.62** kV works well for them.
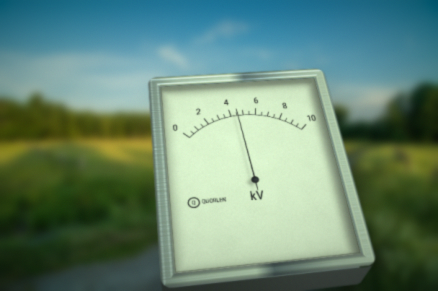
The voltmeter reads **4.5** kV
